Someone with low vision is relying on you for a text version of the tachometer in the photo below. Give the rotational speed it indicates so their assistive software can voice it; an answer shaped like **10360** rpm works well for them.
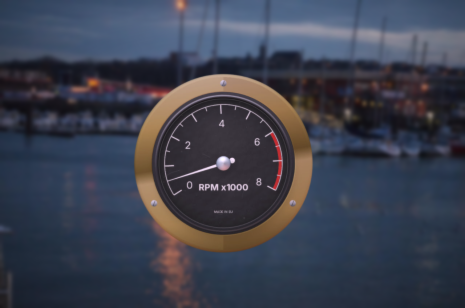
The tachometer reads **500** rpm
